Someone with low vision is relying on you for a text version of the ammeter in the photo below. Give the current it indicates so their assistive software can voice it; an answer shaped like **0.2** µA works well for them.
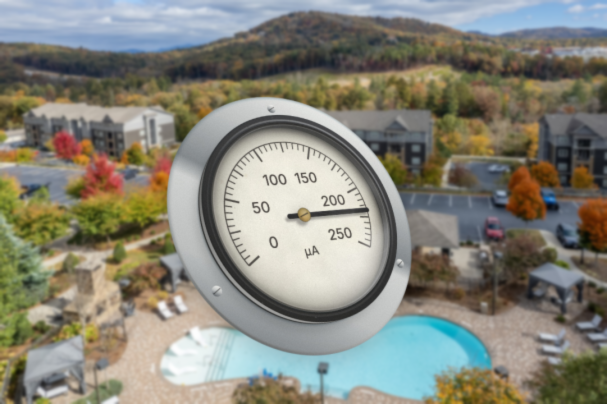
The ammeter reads **220** µA
